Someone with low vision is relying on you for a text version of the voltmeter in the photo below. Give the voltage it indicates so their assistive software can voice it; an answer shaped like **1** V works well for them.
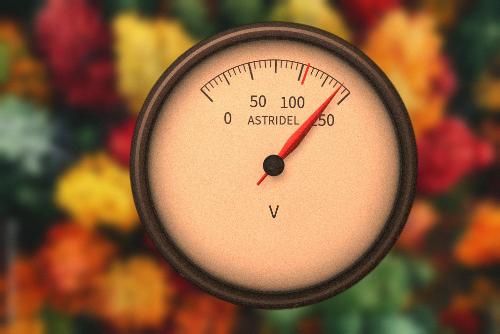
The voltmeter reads **140** V
